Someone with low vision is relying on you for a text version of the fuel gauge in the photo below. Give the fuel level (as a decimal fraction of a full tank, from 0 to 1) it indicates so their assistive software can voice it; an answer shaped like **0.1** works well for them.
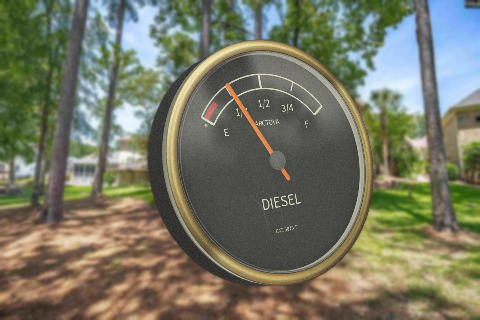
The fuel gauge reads **0.25**
